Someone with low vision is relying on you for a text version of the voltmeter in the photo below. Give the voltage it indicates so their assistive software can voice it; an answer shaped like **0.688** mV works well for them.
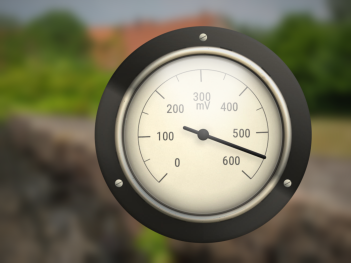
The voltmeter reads **550** mV
